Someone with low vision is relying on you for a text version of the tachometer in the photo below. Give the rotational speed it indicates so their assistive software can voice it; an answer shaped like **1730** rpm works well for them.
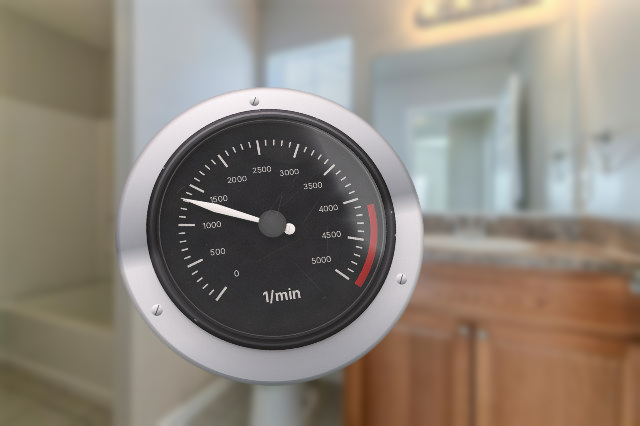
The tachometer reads **1300** rpm
